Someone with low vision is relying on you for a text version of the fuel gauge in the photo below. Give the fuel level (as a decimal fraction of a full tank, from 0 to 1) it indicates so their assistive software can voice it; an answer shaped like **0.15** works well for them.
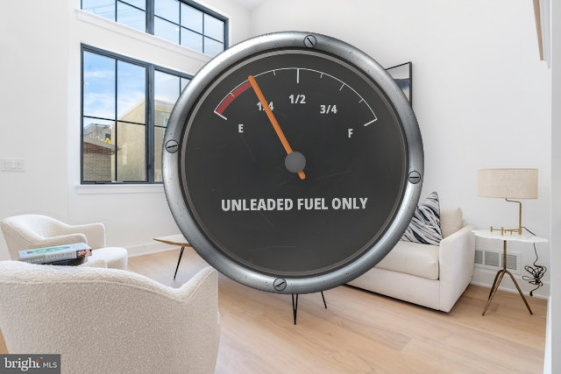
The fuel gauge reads **0.25**
